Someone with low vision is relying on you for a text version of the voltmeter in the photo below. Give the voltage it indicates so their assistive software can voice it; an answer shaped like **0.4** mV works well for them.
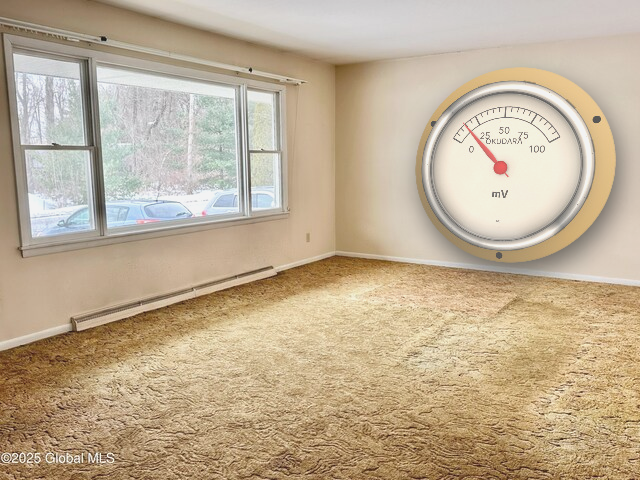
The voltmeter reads **15** mV
